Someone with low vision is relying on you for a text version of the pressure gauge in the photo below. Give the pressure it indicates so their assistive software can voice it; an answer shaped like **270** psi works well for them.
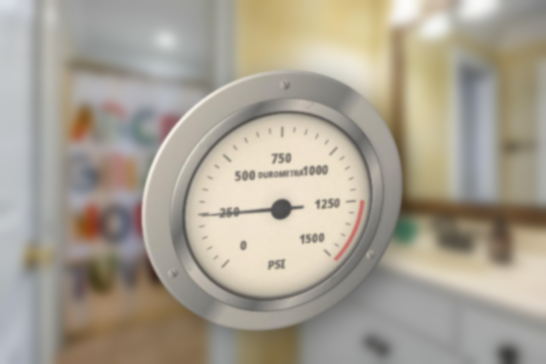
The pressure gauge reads **250** psi
